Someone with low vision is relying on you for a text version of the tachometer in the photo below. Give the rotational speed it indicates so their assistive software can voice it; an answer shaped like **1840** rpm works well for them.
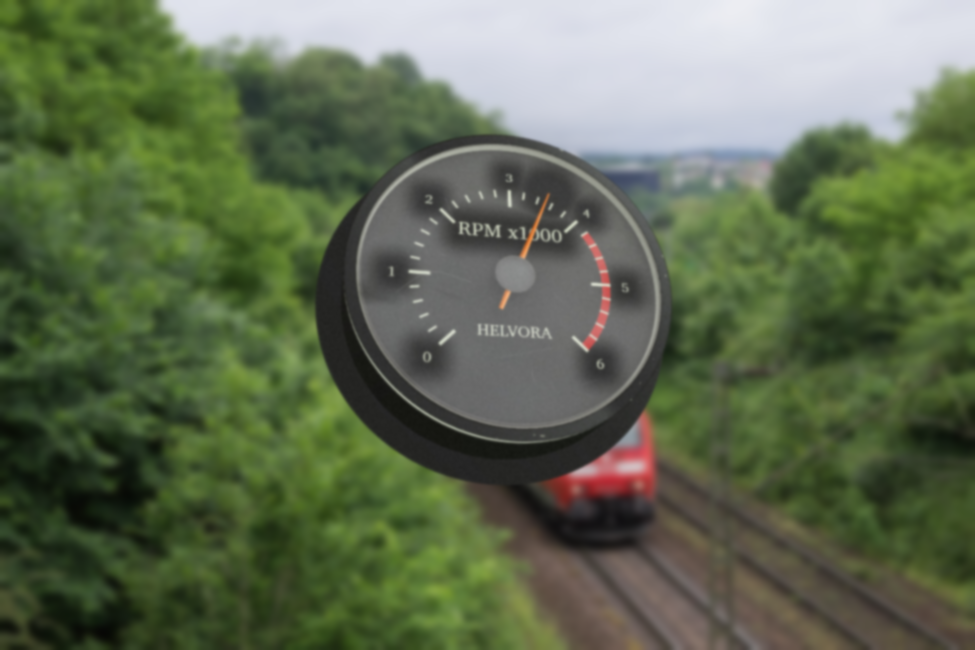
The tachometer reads **3500** rpm
